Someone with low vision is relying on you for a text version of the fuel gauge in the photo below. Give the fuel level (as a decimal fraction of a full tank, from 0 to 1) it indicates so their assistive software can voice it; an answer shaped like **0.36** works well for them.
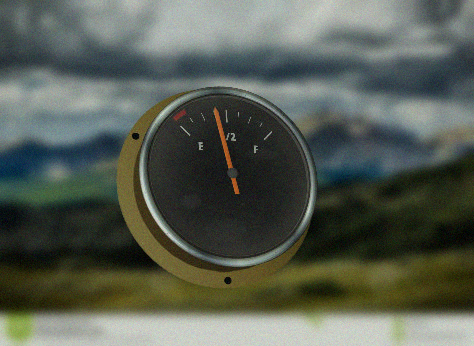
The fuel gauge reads **0.375**
